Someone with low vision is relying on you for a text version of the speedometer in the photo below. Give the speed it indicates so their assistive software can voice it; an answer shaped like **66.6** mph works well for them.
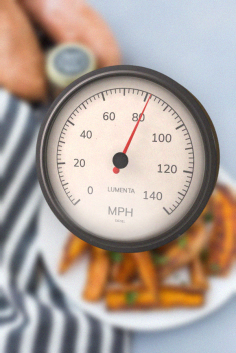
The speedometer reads **82** mph
